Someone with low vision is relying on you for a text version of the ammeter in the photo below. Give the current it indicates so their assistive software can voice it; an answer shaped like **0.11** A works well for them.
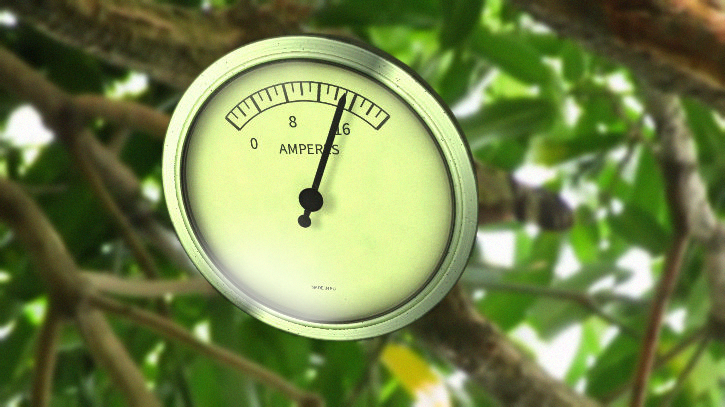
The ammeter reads **15** A
